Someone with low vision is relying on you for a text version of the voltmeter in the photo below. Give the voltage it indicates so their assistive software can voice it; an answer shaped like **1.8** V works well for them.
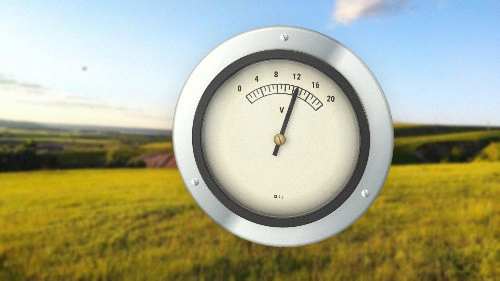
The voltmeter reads **13** V
